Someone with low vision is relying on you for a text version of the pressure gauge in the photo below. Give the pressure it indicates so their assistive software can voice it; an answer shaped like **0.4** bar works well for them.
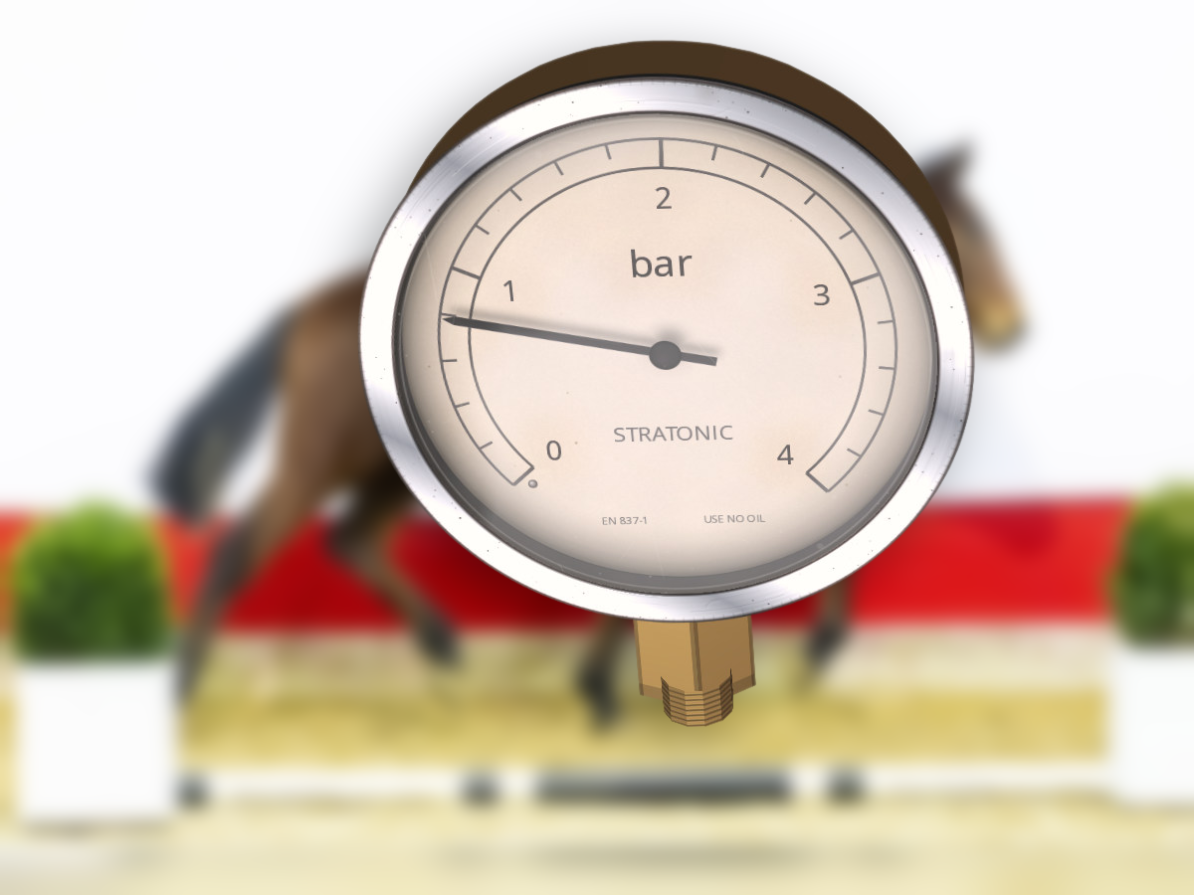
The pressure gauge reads **0.8** bar
